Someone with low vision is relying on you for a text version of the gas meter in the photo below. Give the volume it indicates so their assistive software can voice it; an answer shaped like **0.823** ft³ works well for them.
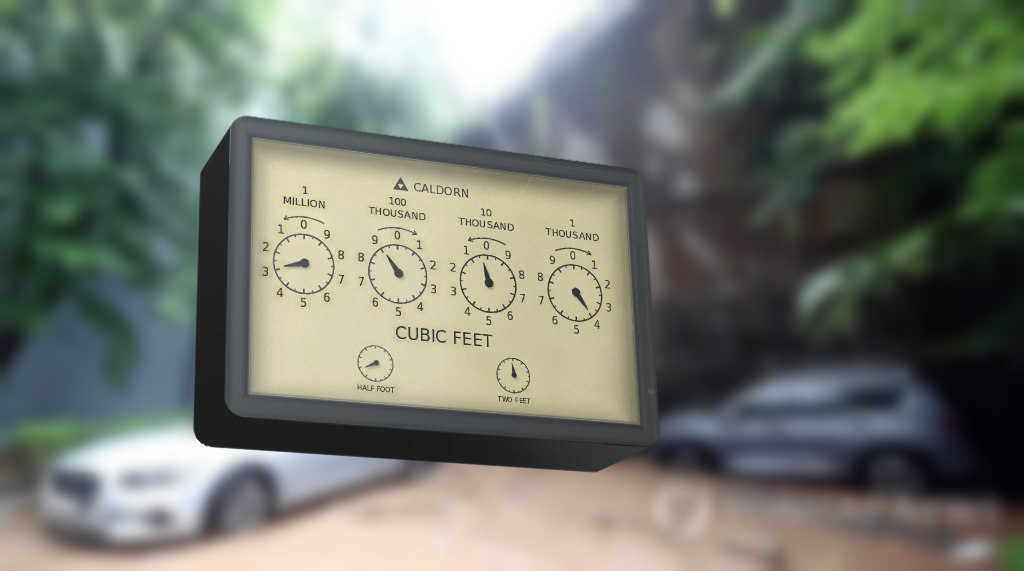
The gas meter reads **290400** ft³
